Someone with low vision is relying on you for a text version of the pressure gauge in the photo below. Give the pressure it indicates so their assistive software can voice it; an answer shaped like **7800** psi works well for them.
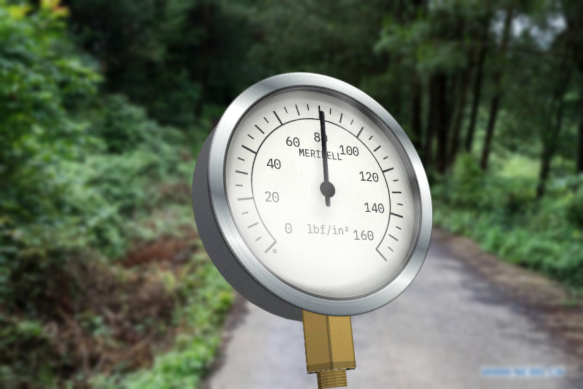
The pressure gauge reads **80** psi
